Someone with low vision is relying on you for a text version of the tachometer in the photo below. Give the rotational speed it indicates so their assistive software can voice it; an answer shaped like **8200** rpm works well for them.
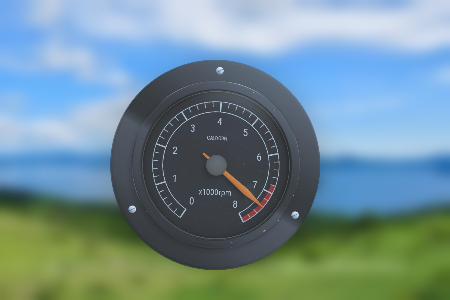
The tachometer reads **7400** rpm
